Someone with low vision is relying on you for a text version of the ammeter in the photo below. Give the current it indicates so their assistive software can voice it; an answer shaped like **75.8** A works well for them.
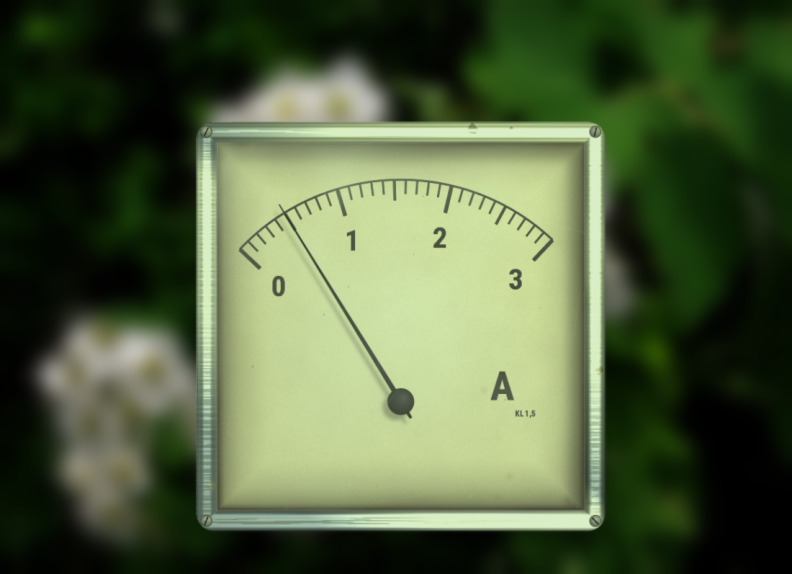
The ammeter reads **0.5** A
